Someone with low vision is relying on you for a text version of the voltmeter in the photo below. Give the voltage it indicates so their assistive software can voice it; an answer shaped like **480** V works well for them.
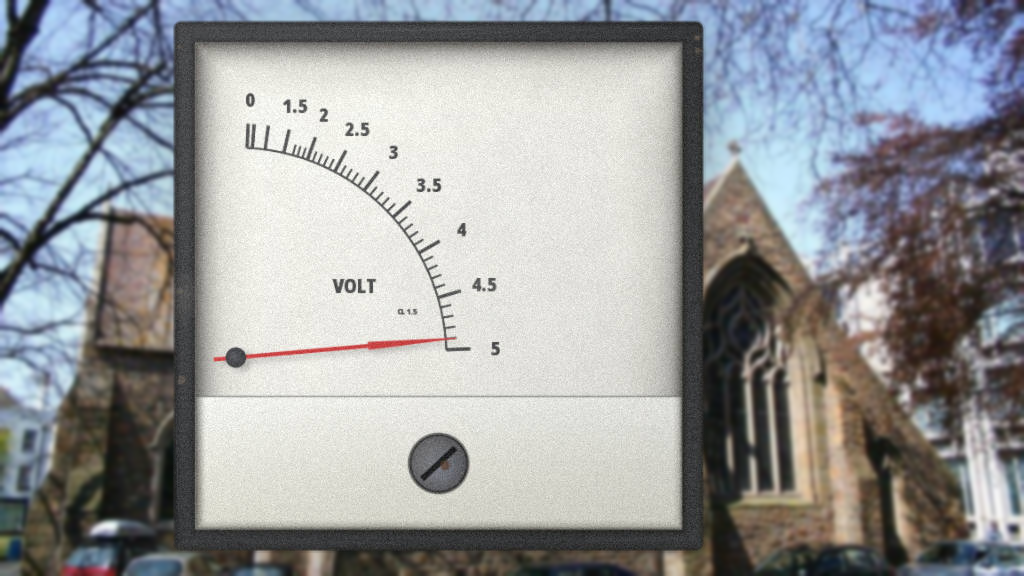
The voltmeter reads **4.9** V
